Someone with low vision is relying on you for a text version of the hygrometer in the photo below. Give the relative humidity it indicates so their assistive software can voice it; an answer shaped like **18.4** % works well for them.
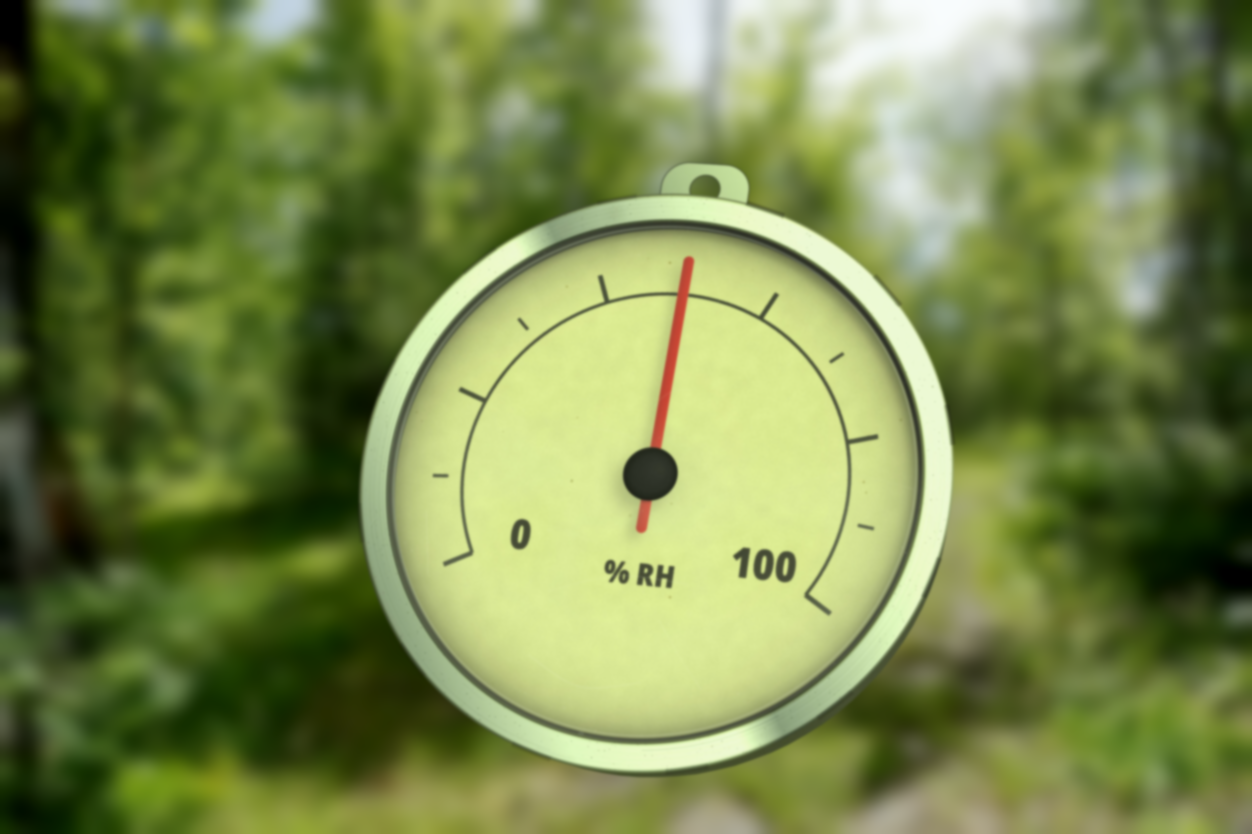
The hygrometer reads **50** %
